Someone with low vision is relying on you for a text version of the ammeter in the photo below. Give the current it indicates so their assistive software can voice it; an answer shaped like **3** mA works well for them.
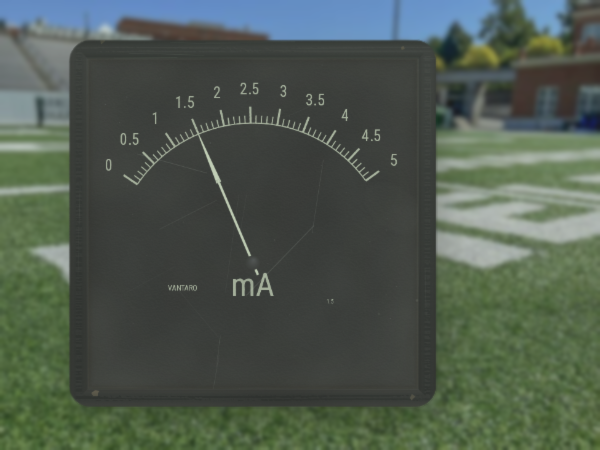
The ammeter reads **1.5** mA
